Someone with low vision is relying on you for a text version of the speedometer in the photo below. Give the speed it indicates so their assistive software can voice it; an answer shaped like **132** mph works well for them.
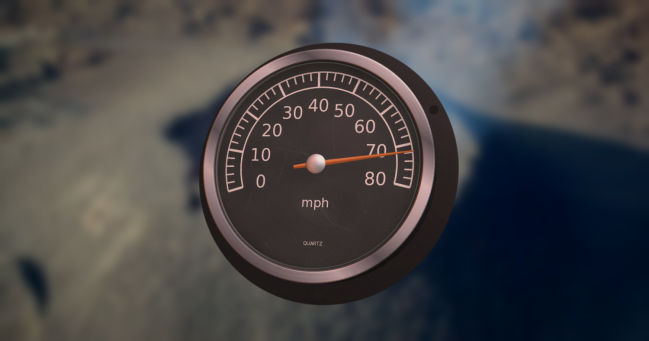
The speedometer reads **72** mph
